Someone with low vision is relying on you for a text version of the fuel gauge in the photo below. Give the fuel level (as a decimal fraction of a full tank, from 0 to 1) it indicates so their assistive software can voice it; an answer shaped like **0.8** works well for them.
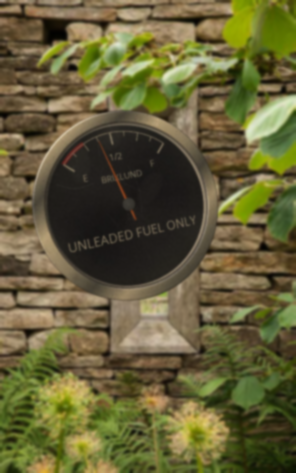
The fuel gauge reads **0.375**
